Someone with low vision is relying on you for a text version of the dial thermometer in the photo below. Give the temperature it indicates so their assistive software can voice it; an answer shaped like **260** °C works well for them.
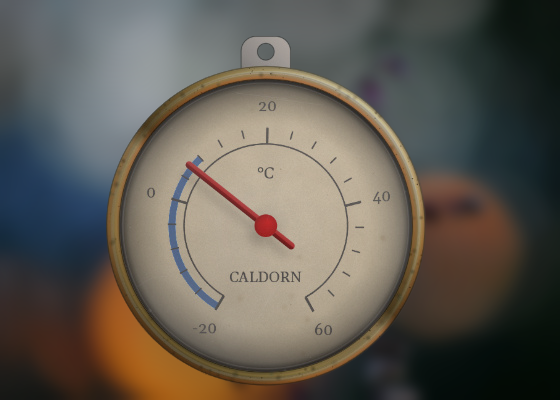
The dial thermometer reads **6** °C
